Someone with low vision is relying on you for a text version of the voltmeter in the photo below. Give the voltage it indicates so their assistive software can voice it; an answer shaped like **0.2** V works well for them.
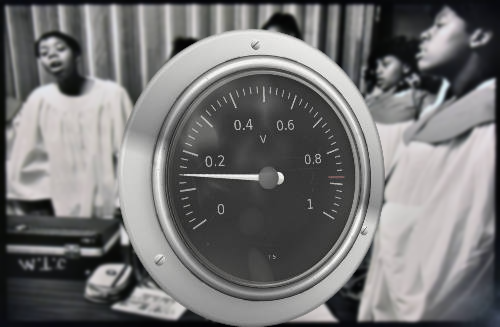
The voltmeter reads **0.14** V
